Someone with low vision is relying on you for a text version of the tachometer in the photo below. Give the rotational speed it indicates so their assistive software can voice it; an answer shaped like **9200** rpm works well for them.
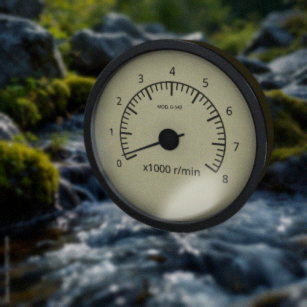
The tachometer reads **200** rpm
